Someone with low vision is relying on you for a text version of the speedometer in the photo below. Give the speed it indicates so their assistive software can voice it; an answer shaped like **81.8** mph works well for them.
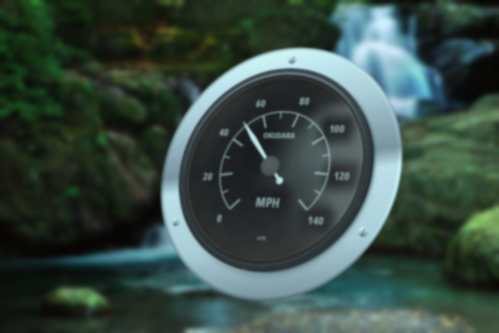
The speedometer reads **50** mph
